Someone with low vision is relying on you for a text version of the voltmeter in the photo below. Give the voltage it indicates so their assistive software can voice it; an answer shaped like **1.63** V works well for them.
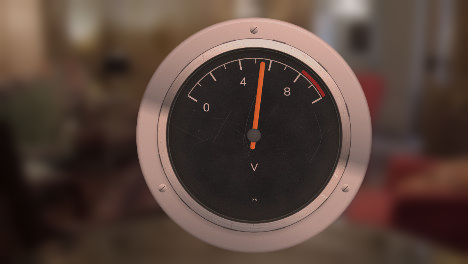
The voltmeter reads **5.5** V
